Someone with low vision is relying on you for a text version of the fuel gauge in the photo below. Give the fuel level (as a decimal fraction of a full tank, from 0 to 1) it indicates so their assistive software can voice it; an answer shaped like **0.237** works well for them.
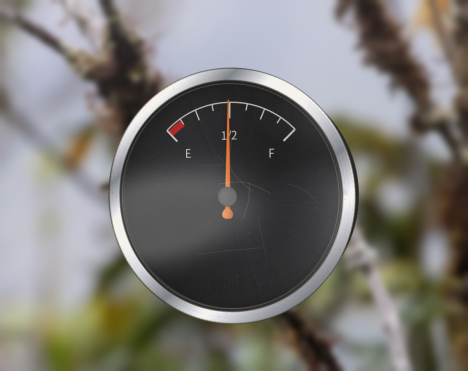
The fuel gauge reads **0.5**
